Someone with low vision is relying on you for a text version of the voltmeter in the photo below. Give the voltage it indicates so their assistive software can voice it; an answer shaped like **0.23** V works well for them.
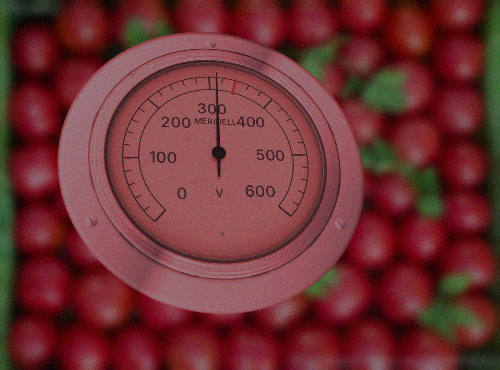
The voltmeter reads **310** V
